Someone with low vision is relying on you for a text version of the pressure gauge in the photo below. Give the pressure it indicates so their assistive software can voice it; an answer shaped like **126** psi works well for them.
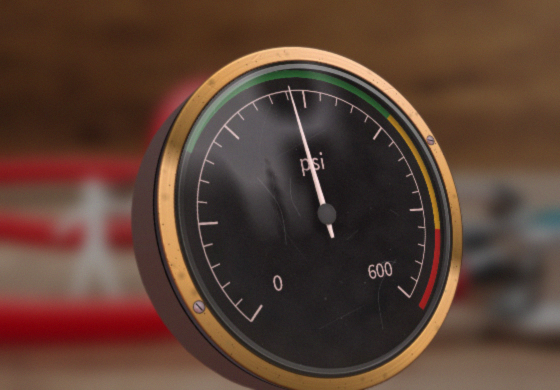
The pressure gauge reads **280** psi
